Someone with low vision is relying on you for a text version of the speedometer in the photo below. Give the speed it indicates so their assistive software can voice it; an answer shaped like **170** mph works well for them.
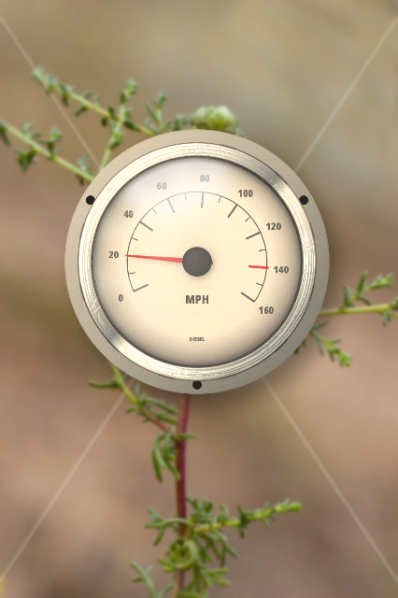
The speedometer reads **20** mph
